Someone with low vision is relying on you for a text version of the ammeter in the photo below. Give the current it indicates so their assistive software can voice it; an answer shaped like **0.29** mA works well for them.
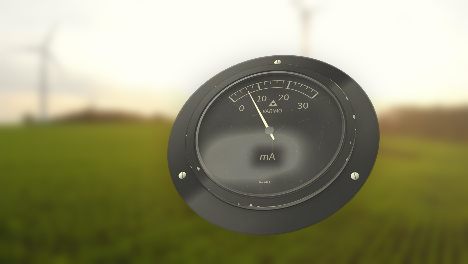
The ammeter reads **6** mA
